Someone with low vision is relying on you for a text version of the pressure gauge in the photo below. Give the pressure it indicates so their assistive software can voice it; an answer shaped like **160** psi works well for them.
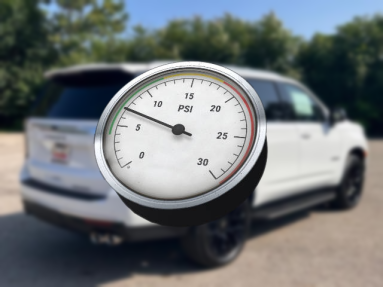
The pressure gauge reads **7** psi
